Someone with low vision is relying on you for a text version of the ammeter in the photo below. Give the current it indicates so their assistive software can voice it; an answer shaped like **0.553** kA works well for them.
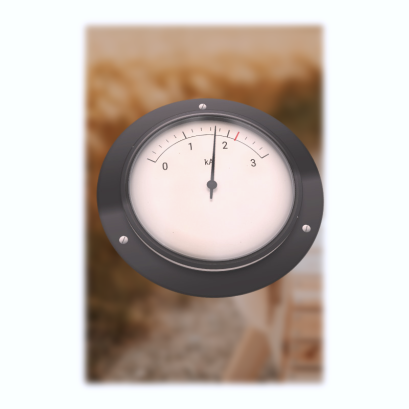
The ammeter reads **1.7** kA
